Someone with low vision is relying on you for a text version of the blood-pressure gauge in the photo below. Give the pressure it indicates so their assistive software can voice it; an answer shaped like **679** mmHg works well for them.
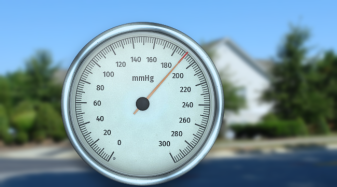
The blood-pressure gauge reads **190** mmHg
